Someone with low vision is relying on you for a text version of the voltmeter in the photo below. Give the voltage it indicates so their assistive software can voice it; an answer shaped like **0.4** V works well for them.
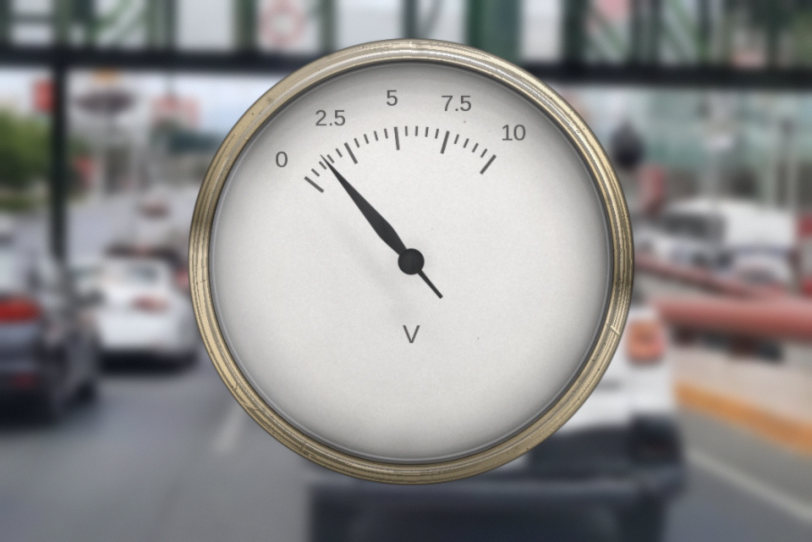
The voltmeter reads **1.25** V
